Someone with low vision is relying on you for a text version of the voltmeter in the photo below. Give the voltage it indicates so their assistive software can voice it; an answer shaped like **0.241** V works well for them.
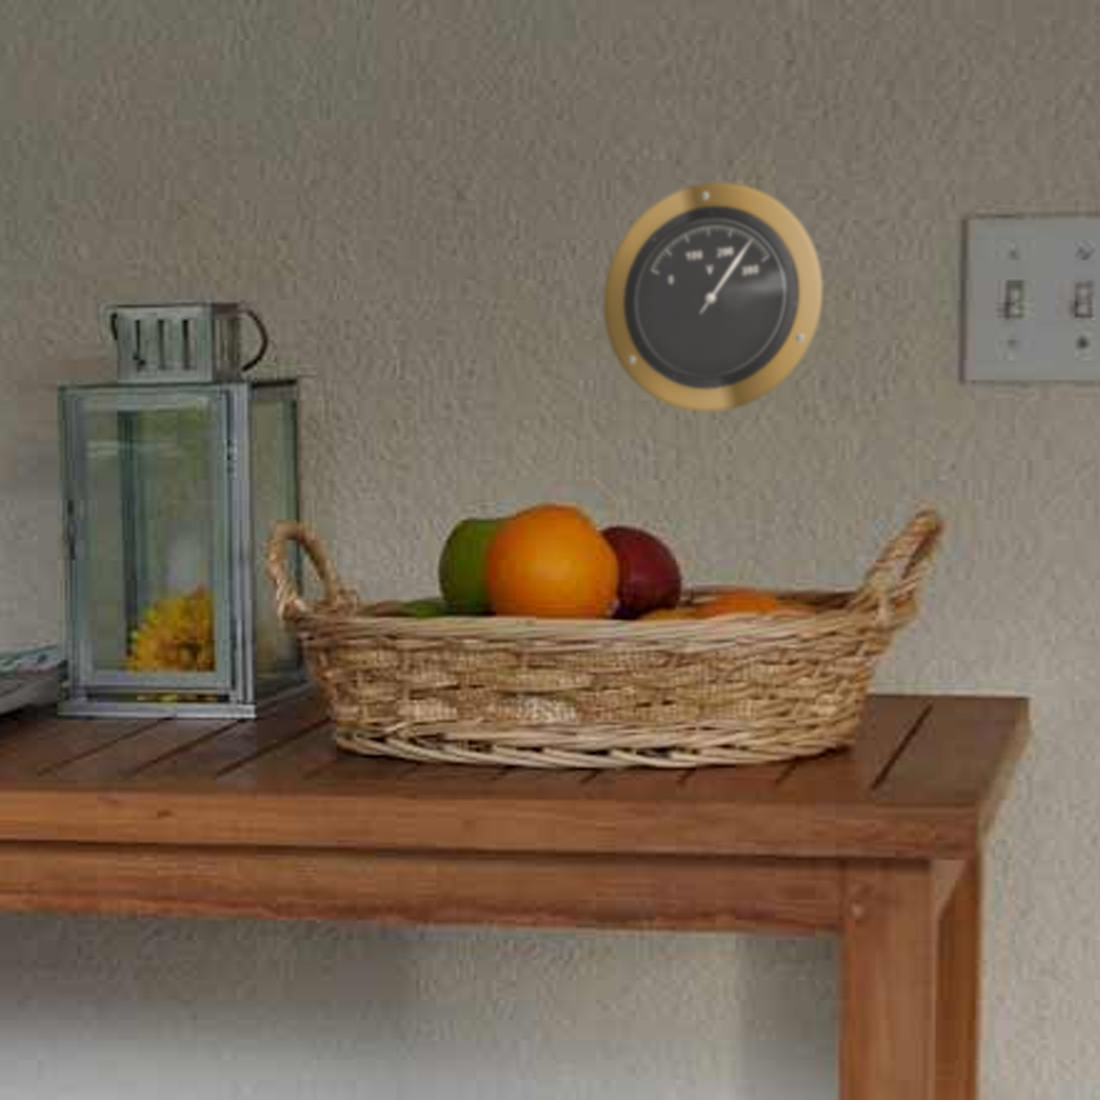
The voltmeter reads **250** V
